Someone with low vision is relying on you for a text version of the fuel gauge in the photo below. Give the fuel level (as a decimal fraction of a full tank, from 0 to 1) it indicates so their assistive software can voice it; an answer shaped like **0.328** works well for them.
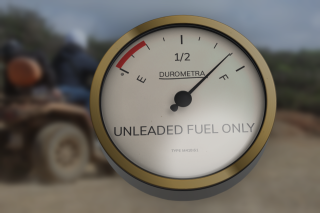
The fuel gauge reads **0.875**
